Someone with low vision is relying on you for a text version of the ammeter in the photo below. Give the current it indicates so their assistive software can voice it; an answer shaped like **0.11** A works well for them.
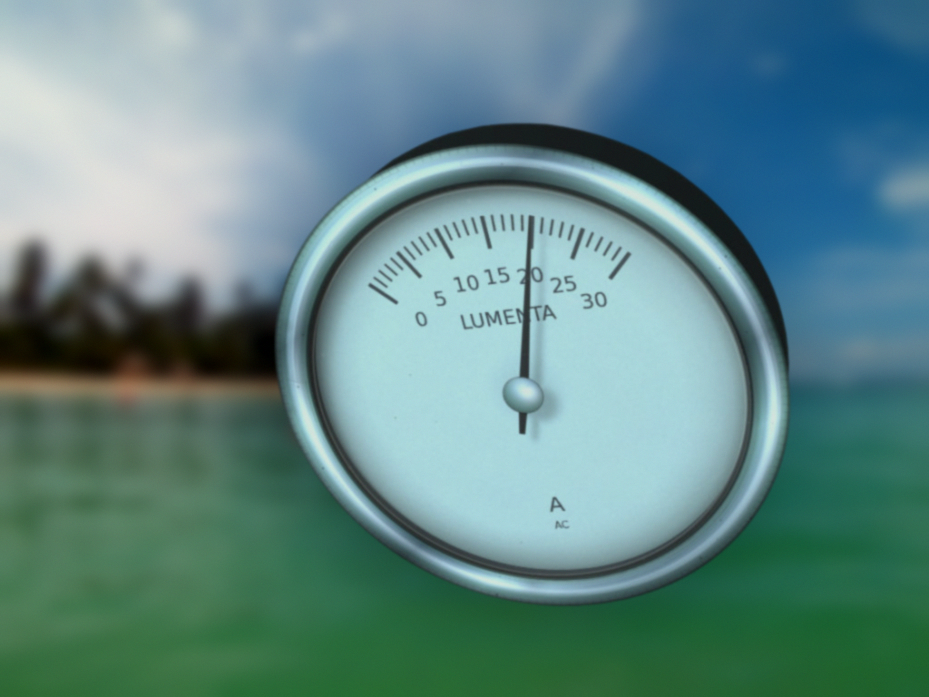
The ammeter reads **20** A
